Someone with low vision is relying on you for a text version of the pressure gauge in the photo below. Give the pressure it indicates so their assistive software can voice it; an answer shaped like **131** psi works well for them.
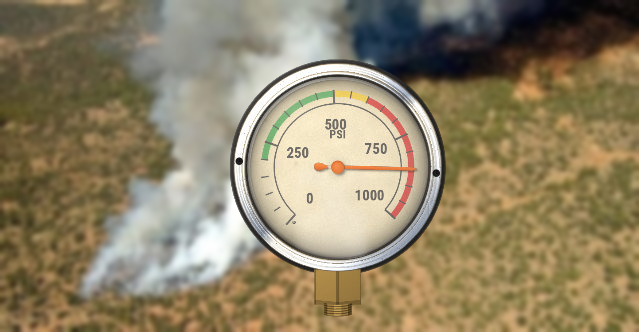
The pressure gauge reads **850** psi
